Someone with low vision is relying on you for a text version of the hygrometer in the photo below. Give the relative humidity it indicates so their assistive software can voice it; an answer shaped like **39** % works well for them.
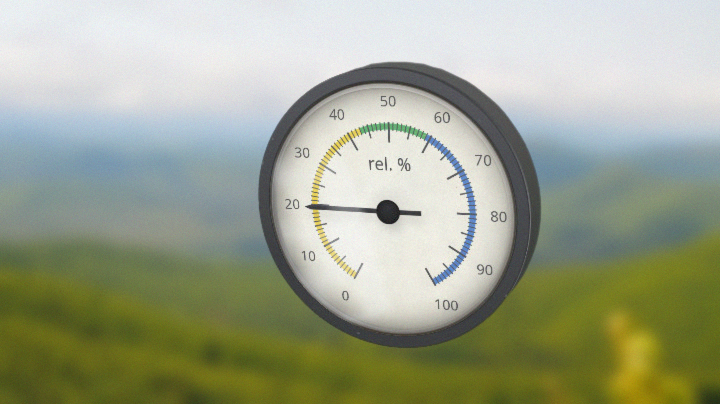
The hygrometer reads **20** %
